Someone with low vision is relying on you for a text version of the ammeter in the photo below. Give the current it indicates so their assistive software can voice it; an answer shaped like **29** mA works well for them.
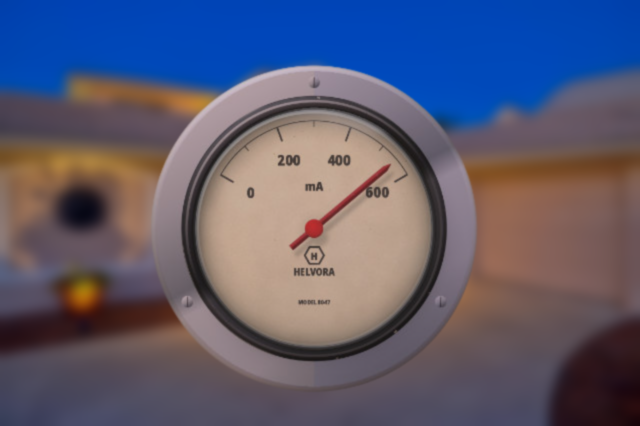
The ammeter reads **550** mA
